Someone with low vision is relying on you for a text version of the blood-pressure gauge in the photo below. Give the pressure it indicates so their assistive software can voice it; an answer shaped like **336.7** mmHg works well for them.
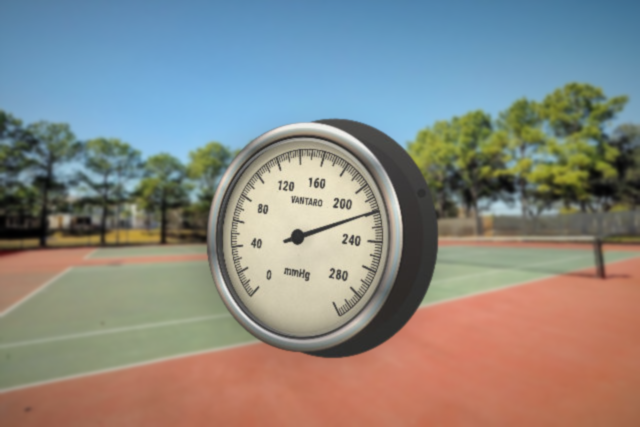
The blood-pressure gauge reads **220** mmHg
